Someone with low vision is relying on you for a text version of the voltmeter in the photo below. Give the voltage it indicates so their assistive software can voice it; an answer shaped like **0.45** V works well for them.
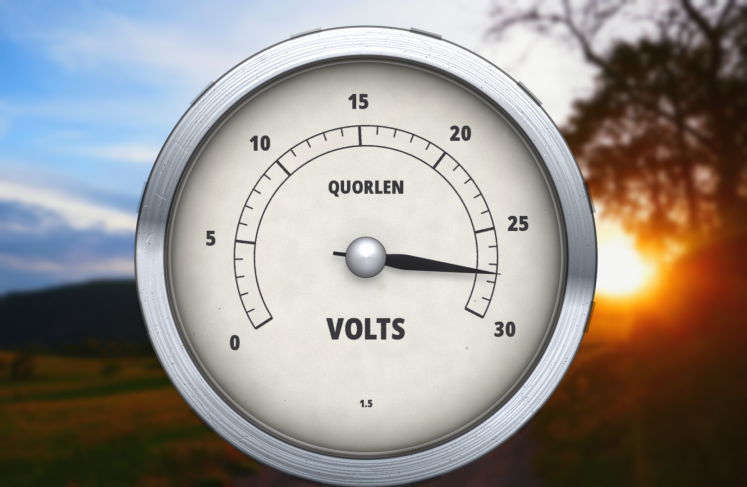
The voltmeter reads **27.5** V
